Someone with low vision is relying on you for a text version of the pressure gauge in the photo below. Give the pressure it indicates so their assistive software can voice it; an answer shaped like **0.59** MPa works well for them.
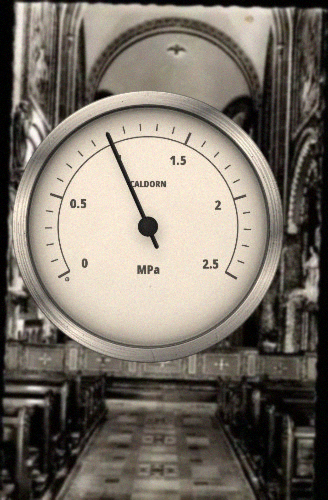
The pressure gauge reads **1** MPa
